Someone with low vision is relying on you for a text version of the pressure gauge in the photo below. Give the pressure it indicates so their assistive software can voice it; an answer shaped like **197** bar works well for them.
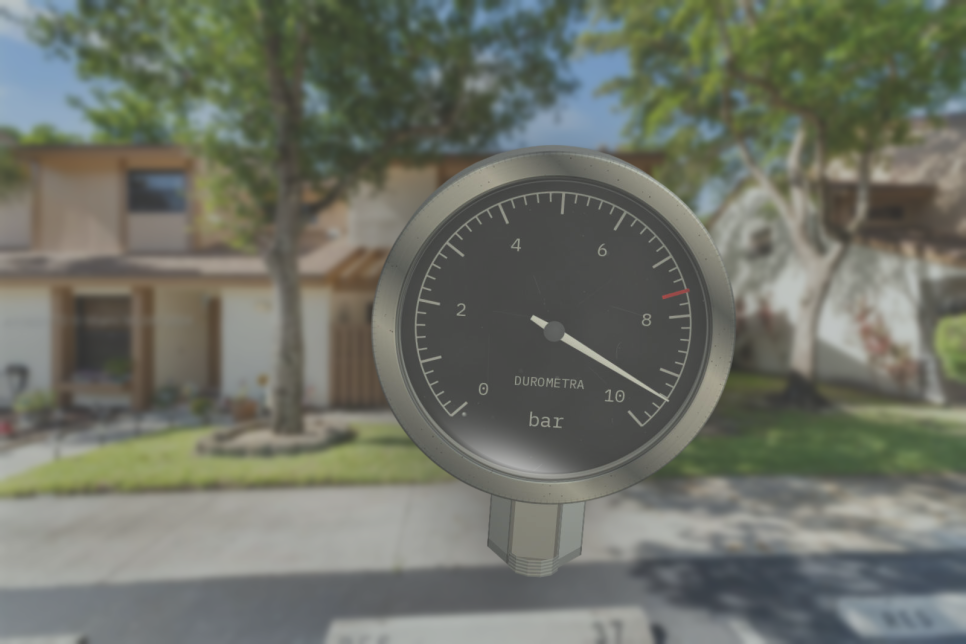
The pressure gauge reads **9.4** bar
